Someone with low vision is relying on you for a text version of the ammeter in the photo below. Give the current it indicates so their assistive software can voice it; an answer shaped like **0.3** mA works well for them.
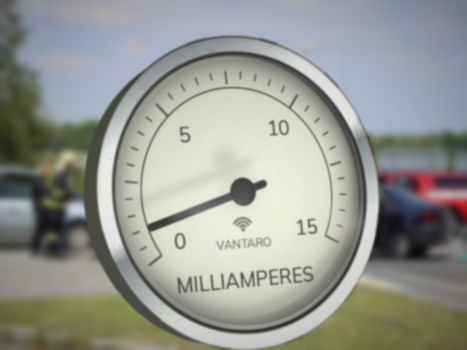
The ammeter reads **1** mA
